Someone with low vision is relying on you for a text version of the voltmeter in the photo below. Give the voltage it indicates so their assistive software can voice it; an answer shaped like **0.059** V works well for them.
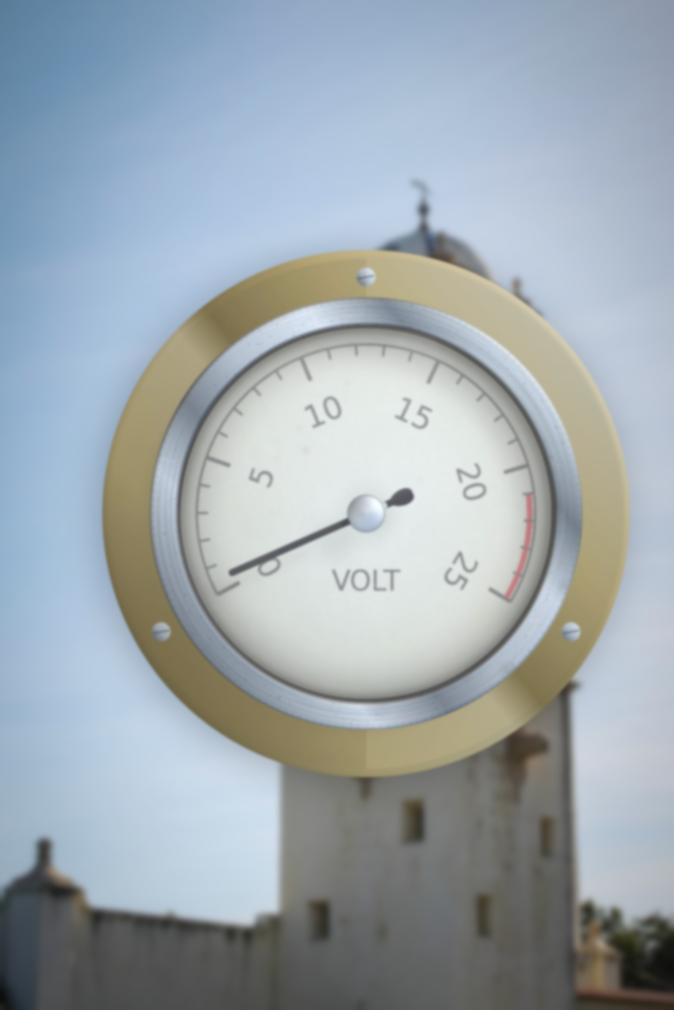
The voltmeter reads **0.5** V
